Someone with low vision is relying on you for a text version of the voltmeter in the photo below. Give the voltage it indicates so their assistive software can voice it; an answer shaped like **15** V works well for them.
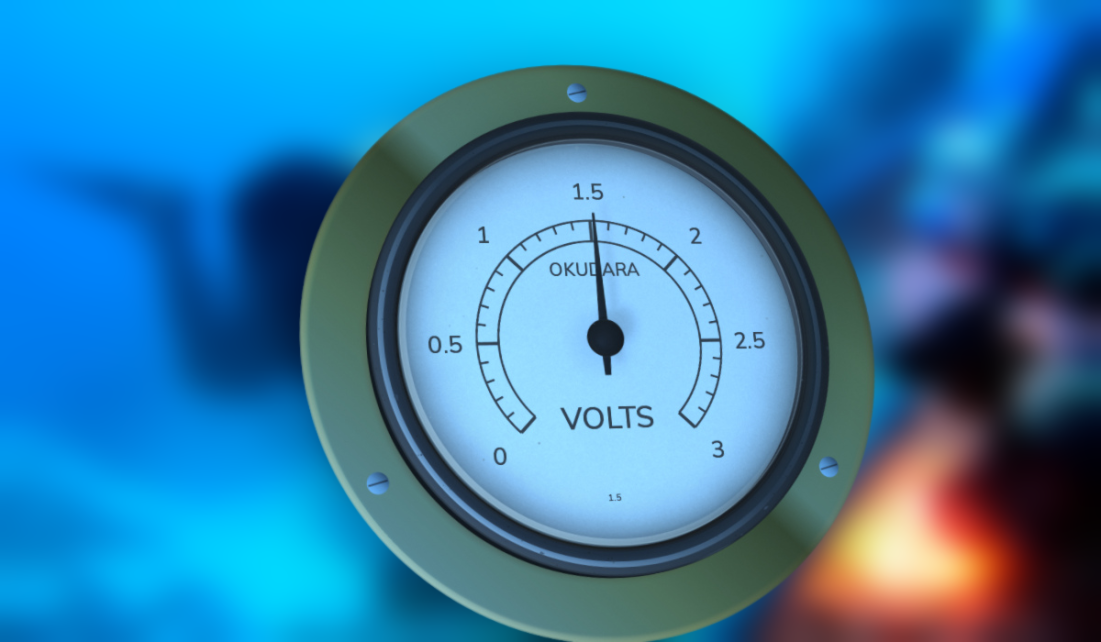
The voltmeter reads **1.5** V
